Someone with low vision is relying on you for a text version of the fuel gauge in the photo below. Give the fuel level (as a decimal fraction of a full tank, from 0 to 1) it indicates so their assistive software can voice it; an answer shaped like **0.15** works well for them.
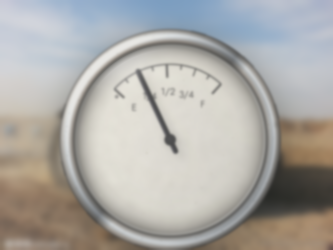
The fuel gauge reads **0.25**
